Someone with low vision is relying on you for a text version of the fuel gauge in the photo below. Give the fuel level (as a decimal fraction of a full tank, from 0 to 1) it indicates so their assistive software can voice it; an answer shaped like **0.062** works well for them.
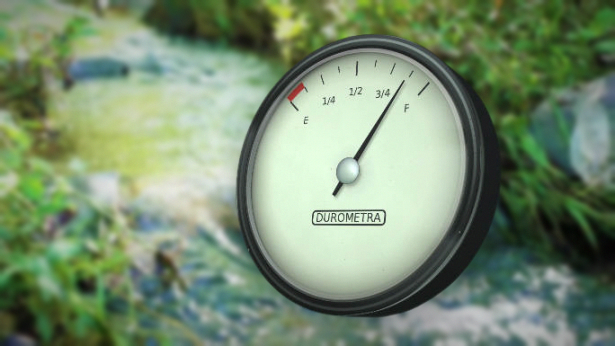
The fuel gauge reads **0.875**
